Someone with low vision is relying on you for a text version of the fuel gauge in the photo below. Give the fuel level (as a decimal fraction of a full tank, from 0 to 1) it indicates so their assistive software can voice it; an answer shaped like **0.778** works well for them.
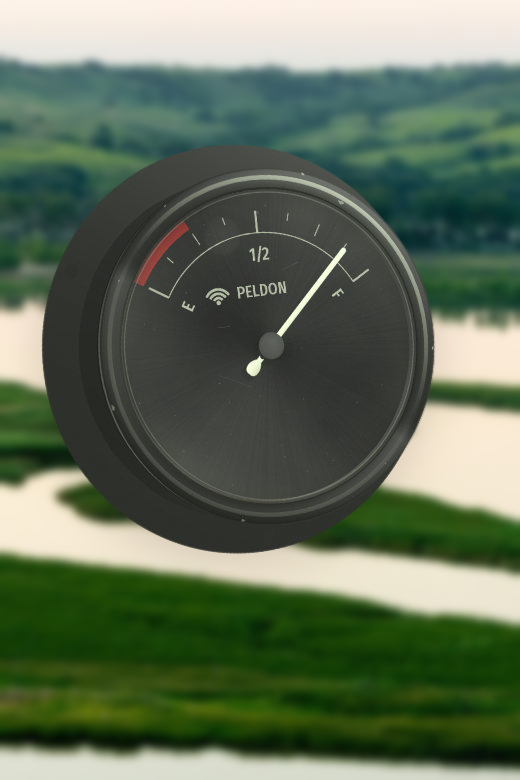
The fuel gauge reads **0.875**
